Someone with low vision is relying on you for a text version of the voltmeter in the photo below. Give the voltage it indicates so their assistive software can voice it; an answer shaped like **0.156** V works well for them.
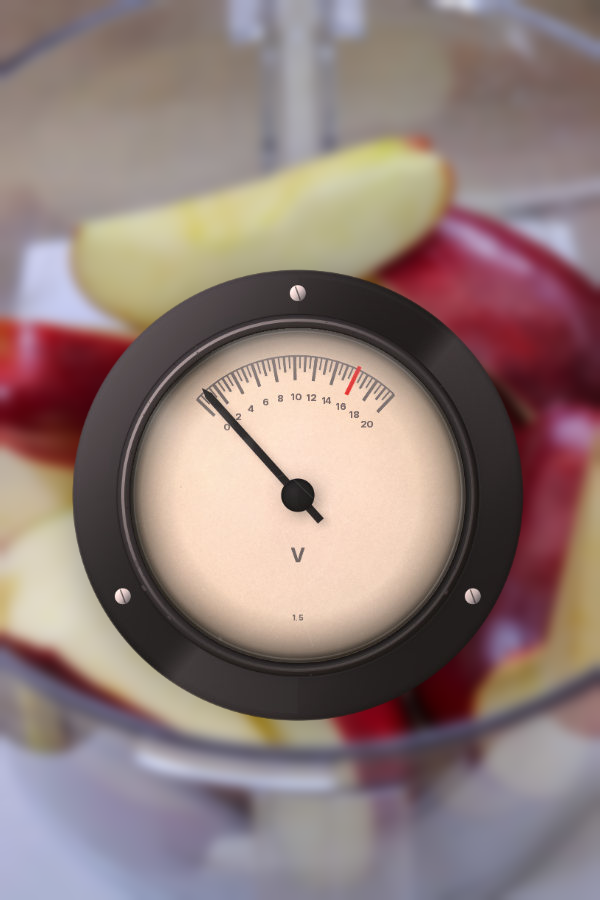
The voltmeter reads **1** V
